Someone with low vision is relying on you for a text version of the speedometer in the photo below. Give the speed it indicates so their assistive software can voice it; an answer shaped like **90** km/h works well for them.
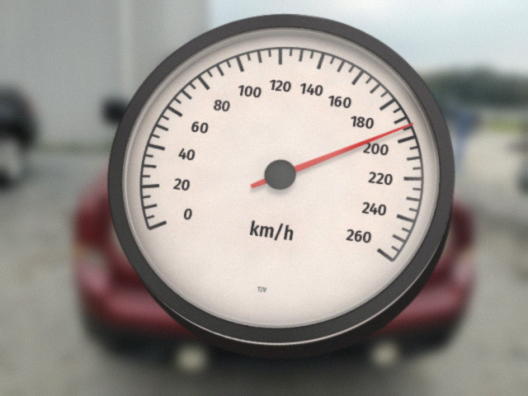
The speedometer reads **195** km/h
